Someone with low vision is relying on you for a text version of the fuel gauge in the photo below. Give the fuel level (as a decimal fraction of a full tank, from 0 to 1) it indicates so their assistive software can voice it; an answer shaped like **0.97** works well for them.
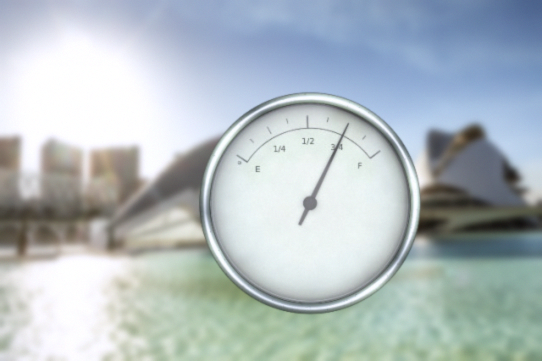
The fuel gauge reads **0.75**
